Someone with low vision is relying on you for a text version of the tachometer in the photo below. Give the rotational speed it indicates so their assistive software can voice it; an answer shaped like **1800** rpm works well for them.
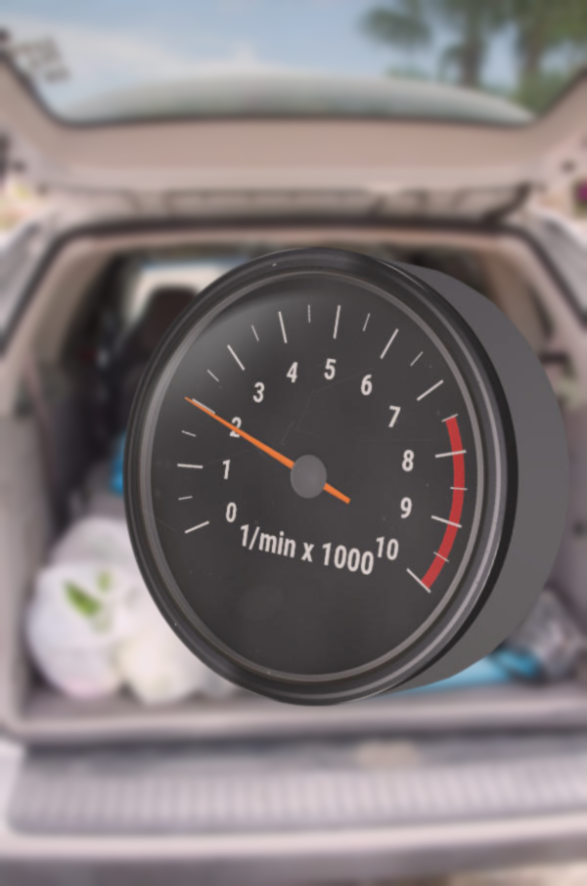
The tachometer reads **2000** rpm
